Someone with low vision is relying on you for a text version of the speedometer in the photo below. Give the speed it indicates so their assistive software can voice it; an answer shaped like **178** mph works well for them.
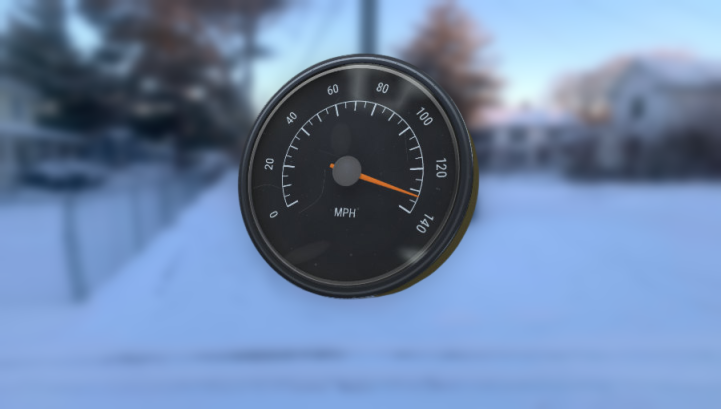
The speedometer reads **132.5** mph
